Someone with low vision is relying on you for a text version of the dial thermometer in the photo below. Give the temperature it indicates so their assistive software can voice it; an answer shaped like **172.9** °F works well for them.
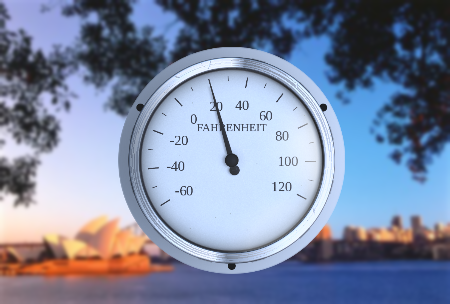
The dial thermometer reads **20** °F
